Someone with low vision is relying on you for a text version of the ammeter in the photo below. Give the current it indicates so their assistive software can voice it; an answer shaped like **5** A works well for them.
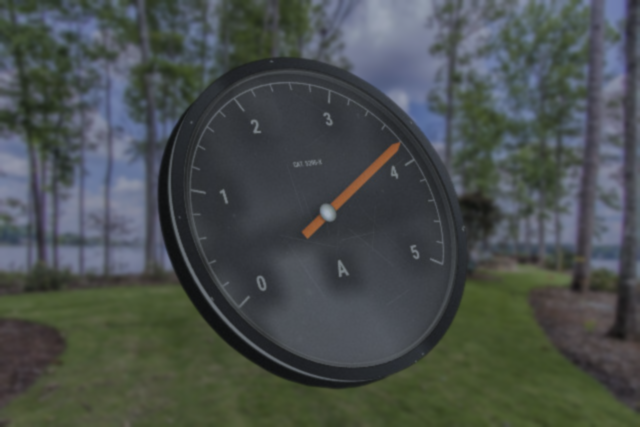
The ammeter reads **3.8** A
